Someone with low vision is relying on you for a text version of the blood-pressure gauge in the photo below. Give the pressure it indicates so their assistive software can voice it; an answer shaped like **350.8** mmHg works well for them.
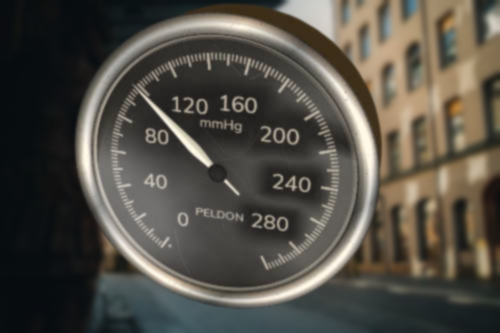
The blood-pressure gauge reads **100** mmHg
